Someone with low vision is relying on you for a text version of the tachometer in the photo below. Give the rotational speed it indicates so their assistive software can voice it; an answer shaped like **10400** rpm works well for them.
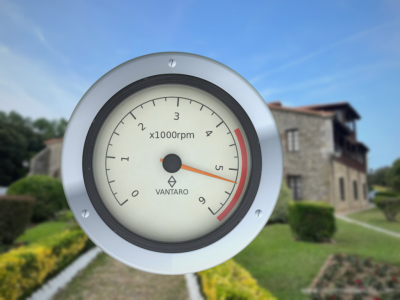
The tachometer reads **5250** rpm
